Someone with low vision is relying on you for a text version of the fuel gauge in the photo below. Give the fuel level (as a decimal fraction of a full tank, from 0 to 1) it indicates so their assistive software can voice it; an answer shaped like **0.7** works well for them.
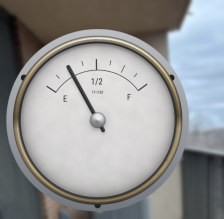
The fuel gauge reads **0.25**
